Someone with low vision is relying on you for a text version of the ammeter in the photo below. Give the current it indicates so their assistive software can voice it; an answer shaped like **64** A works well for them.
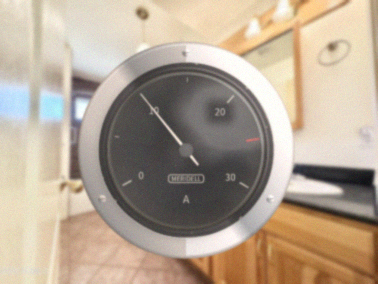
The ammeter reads **10** A
